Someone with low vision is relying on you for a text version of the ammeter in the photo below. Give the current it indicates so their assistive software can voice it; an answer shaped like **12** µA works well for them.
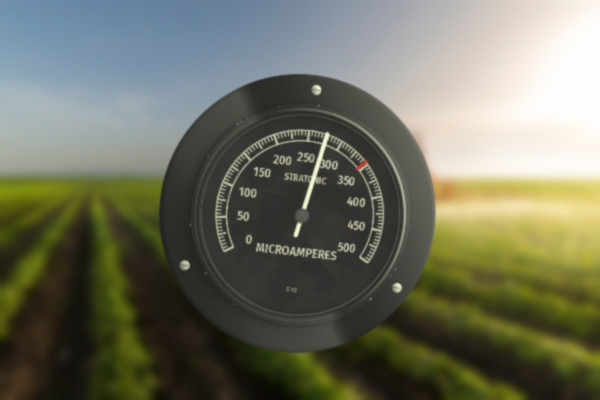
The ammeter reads **275** µA
